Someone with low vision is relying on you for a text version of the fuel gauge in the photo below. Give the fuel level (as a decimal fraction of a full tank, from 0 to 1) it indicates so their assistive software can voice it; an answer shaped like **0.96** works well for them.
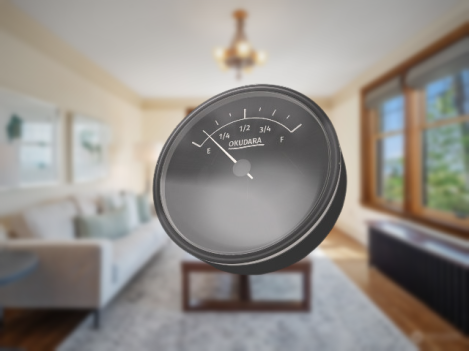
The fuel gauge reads **0.125**
